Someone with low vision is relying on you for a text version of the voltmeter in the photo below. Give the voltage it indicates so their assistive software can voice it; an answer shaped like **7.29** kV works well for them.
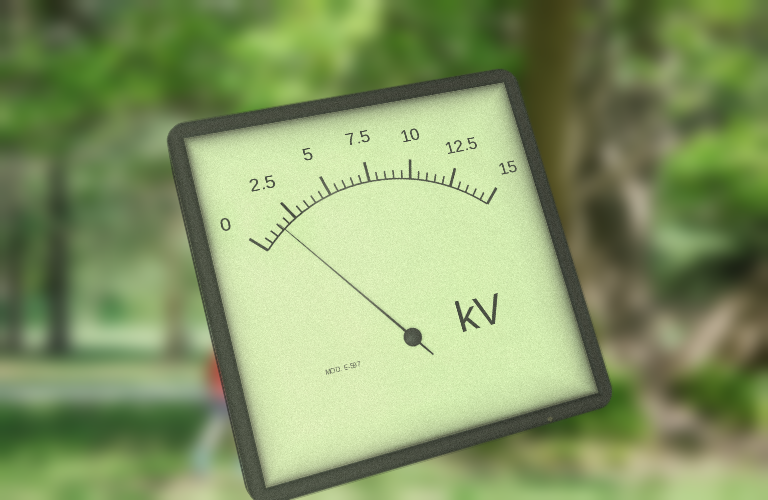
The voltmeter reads **1.5** kV
